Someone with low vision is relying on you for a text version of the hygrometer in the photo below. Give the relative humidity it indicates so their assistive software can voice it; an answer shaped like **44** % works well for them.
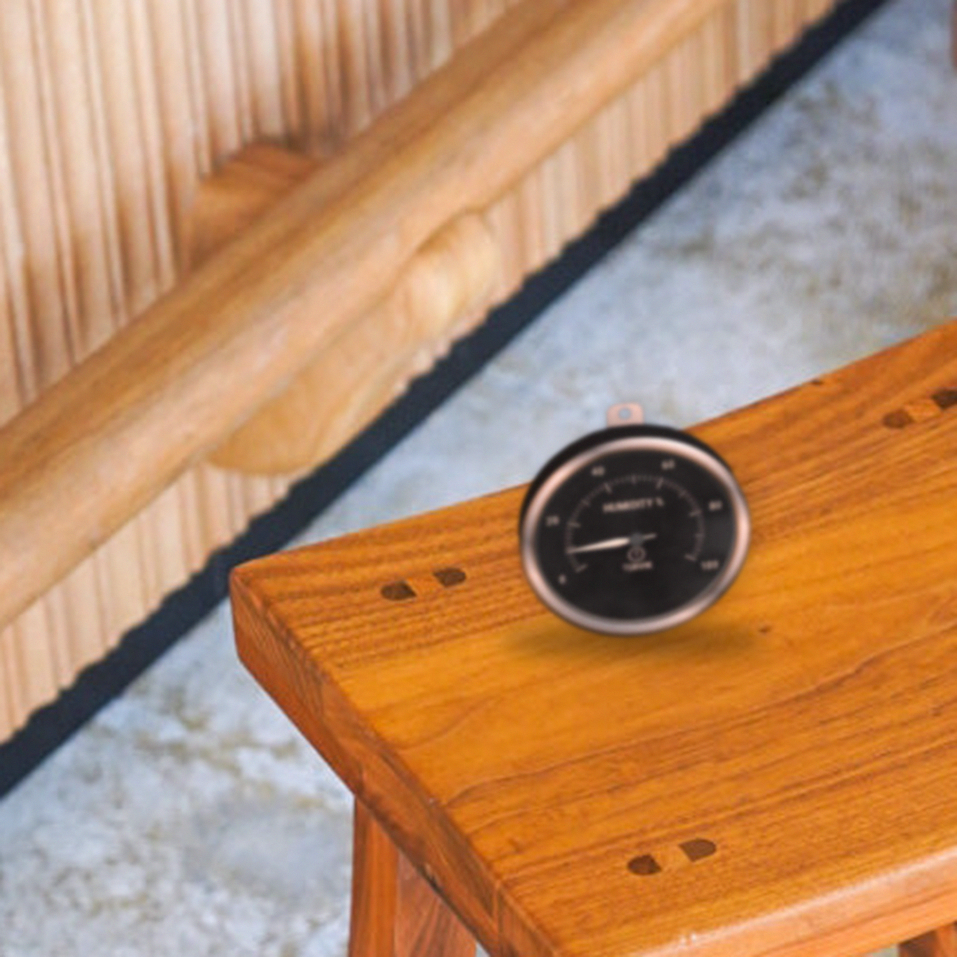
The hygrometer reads **10** %
